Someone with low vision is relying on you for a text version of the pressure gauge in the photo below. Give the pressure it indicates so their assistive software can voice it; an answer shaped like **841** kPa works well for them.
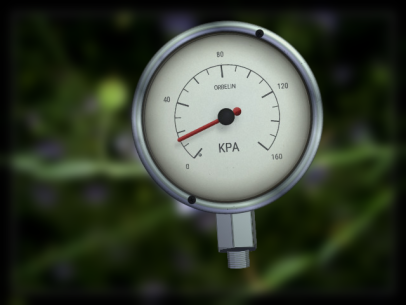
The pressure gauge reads **15** kPa
